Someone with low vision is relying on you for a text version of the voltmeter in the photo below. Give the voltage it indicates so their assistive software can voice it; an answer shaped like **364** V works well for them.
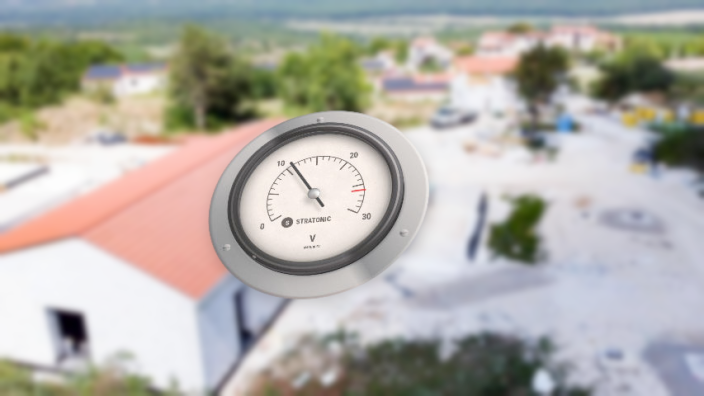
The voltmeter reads **11** V
